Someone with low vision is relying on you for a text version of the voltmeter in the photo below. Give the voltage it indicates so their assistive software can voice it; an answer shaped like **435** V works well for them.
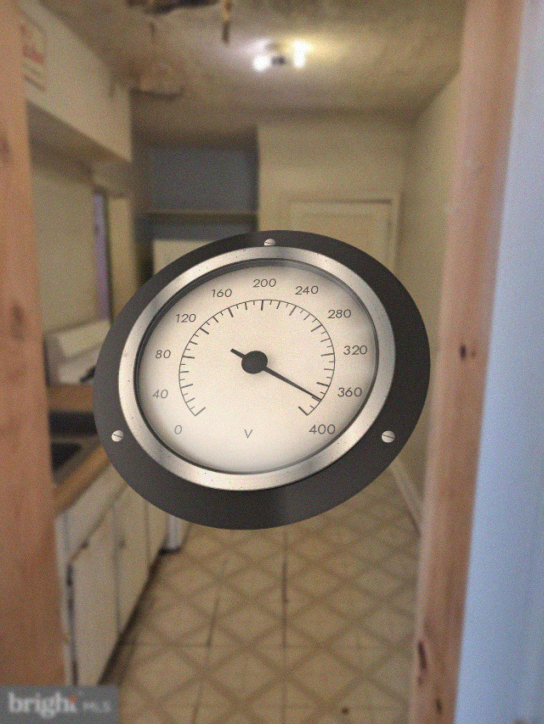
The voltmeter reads **380** V
